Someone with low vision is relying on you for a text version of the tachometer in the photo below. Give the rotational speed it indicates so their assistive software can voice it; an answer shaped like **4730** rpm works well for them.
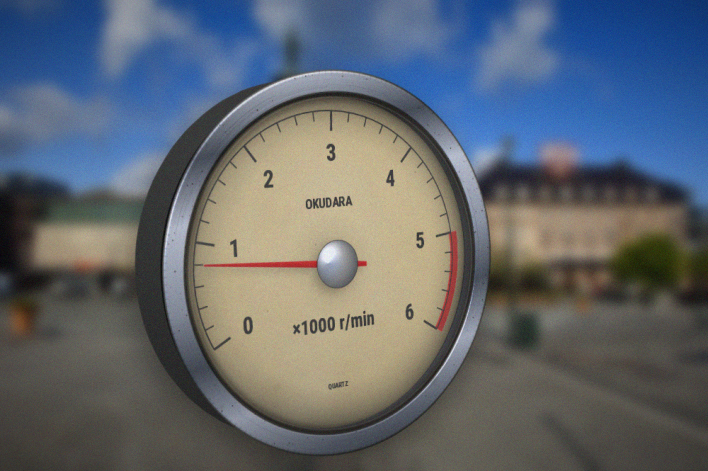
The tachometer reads **800** rpm
